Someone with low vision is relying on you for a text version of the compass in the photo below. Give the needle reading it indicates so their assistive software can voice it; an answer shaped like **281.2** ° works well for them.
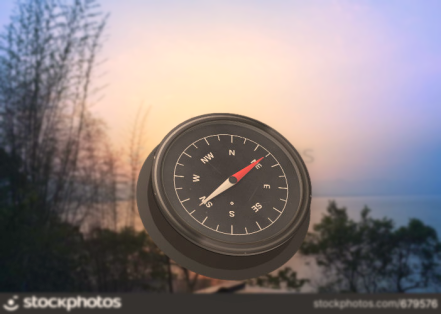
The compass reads **45** °
